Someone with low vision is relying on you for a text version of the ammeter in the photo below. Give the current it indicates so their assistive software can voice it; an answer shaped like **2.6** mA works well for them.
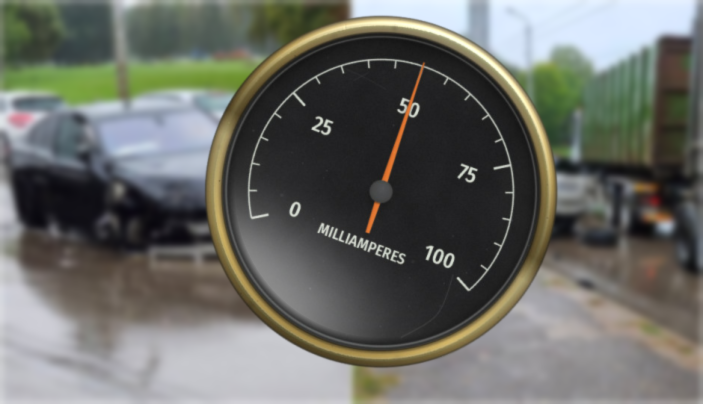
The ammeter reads **50** mA
